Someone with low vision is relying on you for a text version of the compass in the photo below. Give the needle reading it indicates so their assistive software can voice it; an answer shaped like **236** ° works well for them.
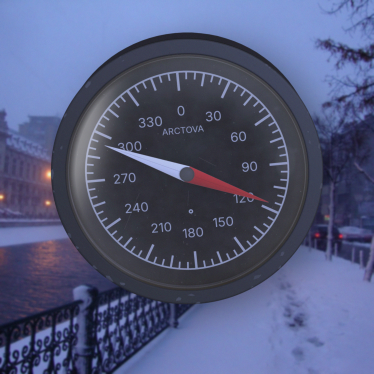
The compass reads **115** °
